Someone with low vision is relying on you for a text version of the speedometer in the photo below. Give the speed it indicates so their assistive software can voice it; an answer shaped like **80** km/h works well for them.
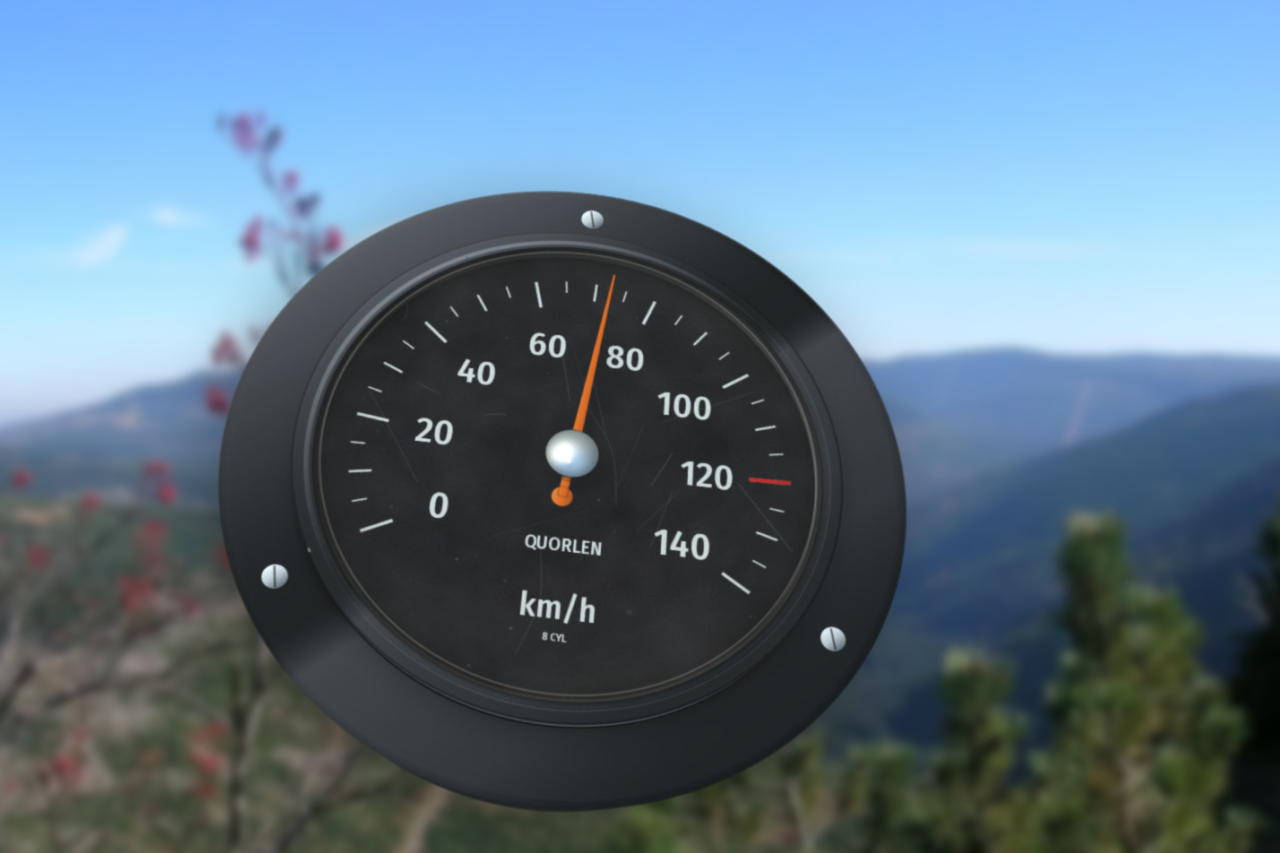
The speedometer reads **72.5** km/h
